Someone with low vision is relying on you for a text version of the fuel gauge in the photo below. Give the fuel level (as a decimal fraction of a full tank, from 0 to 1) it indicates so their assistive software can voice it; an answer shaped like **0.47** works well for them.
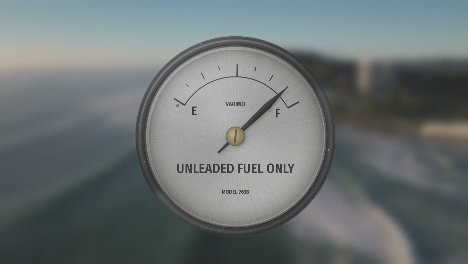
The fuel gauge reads **0.875**
